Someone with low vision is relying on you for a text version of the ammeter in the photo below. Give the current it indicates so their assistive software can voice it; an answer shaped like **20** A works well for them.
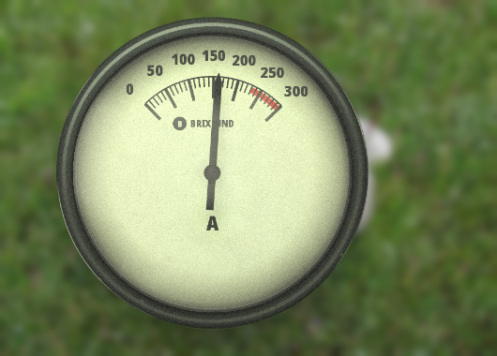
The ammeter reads **160** A
